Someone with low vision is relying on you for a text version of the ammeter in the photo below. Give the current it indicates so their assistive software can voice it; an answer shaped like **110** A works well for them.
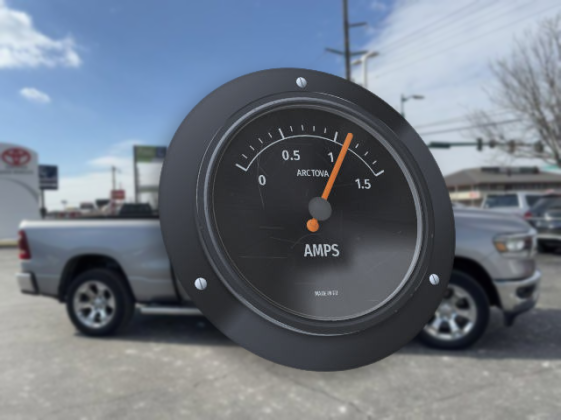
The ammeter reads **1.1** A
